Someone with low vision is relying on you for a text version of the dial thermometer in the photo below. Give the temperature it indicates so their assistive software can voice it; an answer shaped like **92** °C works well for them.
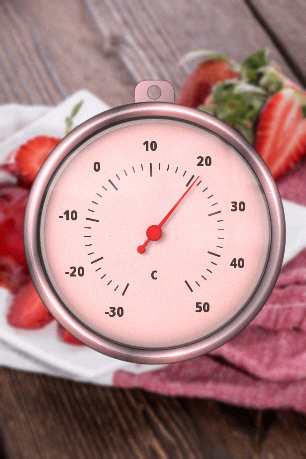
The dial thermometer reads **21** °C
